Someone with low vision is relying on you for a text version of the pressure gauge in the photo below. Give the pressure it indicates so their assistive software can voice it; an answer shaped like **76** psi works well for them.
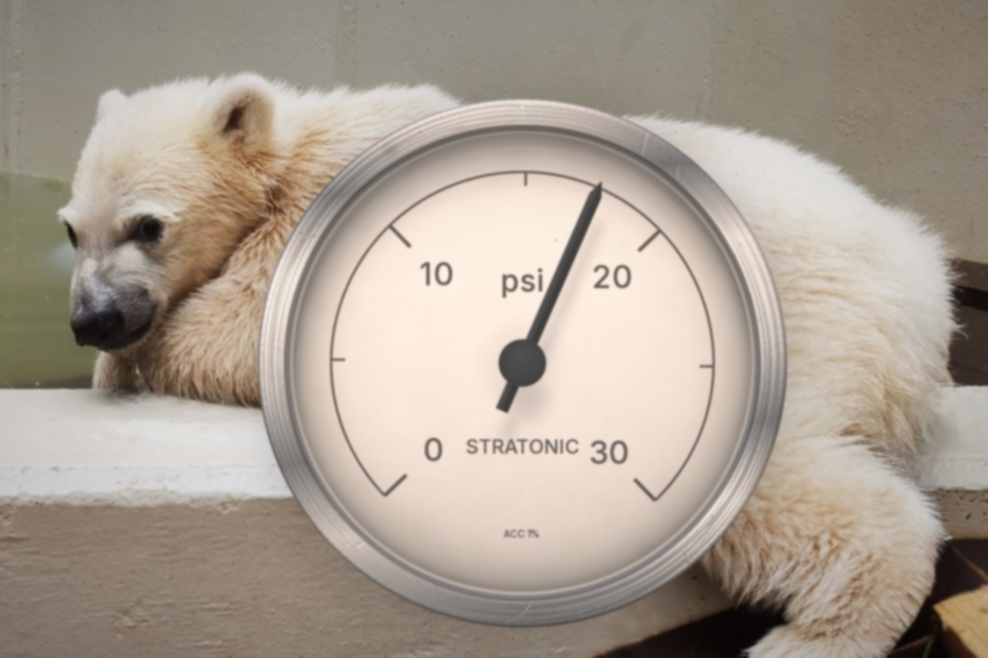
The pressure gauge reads **17.5** psi
